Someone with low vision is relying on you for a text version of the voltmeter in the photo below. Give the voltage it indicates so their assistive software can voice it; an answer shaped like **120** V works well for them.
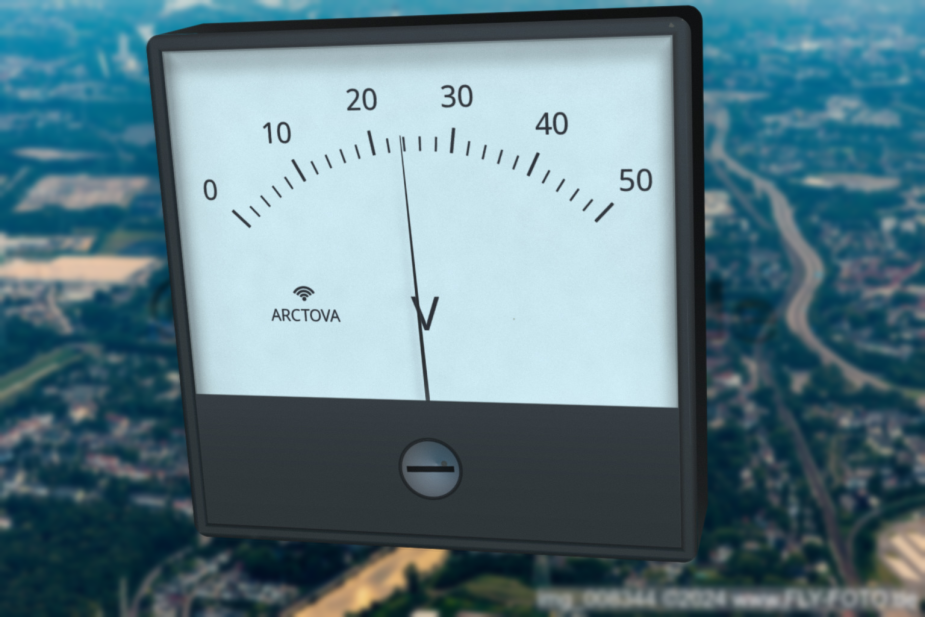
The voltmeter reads **24** V
